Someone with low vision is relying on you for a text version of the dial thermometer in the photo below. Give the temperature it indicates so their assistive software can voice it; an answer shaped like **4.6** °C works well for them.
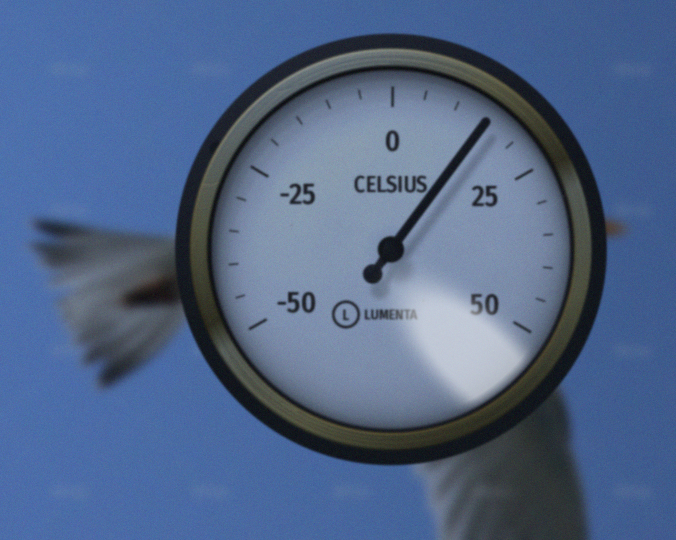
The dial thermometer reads **15** °C
